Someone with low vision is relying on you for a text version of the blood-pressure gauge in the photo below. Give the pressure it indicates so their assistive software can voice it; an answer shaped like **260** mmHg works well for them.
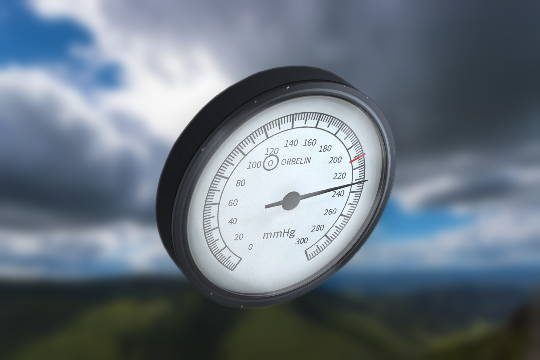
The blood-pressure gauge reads **230** mmHg
